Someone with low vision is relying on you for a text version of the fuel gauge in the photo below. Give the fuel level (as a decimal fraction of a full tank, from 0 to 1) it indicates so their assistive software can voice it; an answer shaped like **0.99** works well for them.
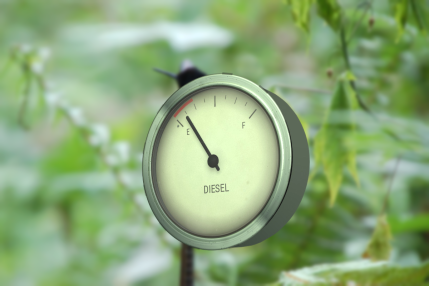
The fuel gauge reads **0.125**
